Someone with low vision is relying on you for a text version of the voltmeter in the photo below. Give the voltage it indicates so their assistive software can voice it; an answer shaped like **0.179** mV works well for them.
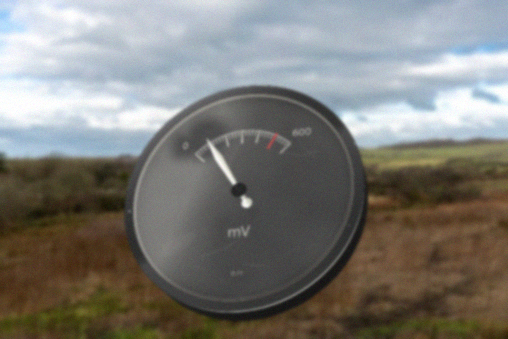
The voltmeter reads **100** mV
